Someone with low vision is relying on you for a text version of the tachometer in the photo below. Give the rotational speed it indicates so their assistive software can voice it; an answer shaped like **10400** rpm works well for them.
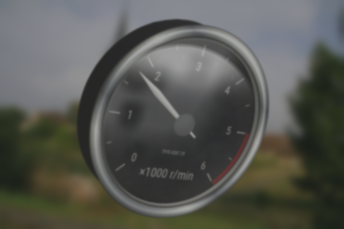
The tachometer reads **1750** rpm
